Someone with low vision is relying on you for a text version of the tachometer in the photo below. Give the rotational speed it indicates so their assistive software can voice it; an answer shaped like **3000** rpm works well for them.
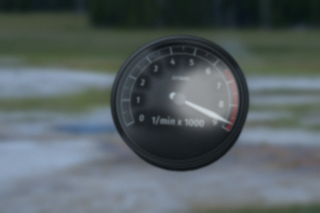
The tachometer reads **8750** rpm
